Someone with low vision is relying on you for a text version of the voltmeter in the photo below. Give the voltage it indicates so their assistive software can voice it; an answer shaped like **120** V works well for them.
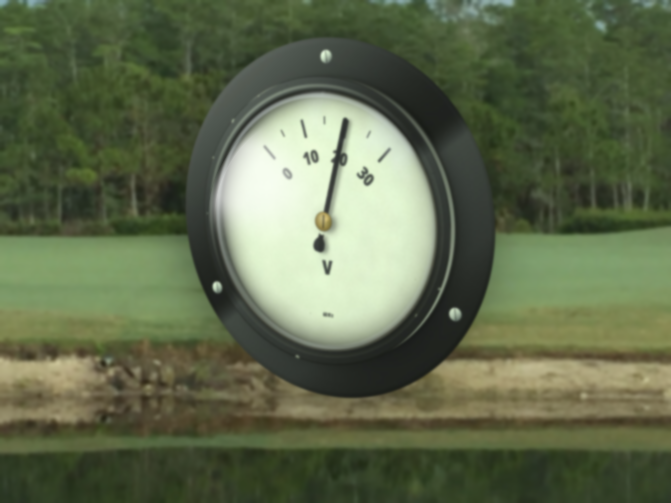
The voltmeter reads **20** V
